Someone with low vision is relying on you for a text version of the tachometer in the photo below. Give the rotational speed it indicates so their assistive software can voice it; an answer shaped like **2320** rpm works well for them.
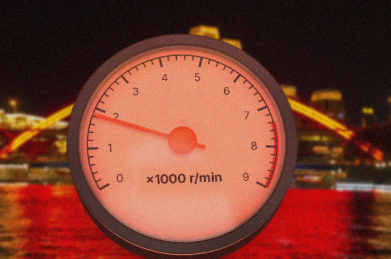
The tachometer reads **1800** rpm
